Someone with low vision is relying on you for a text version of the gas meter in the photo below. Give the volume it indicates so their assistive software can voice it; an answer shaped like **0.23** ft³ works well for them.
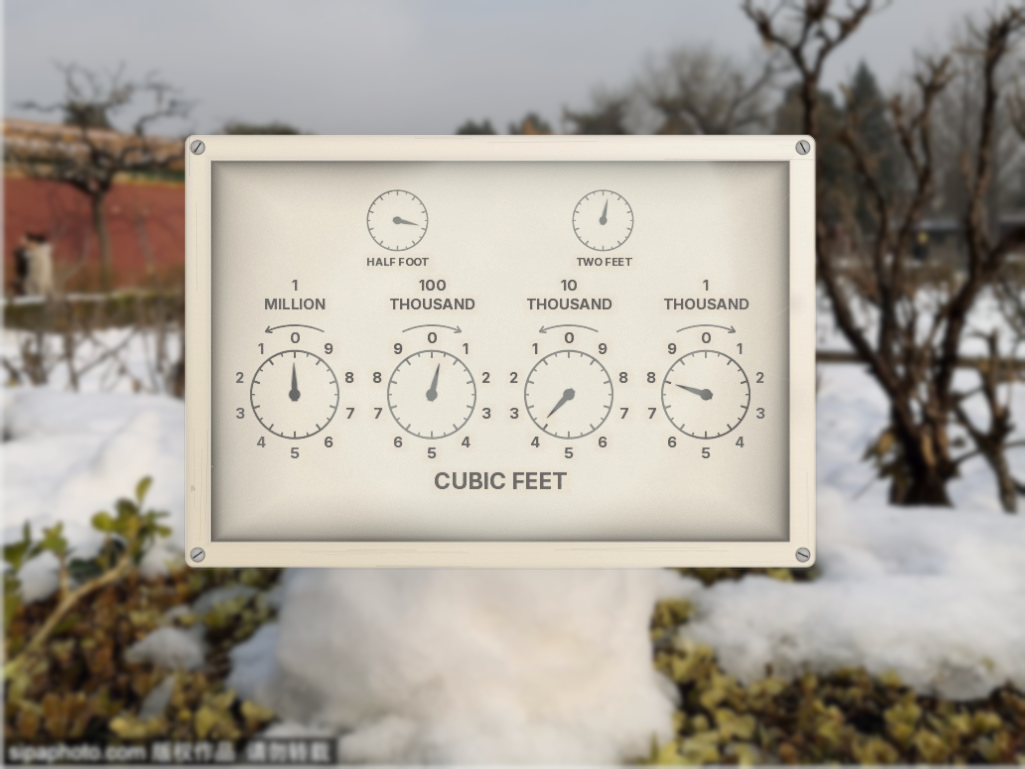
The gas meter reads **3800** ft³
